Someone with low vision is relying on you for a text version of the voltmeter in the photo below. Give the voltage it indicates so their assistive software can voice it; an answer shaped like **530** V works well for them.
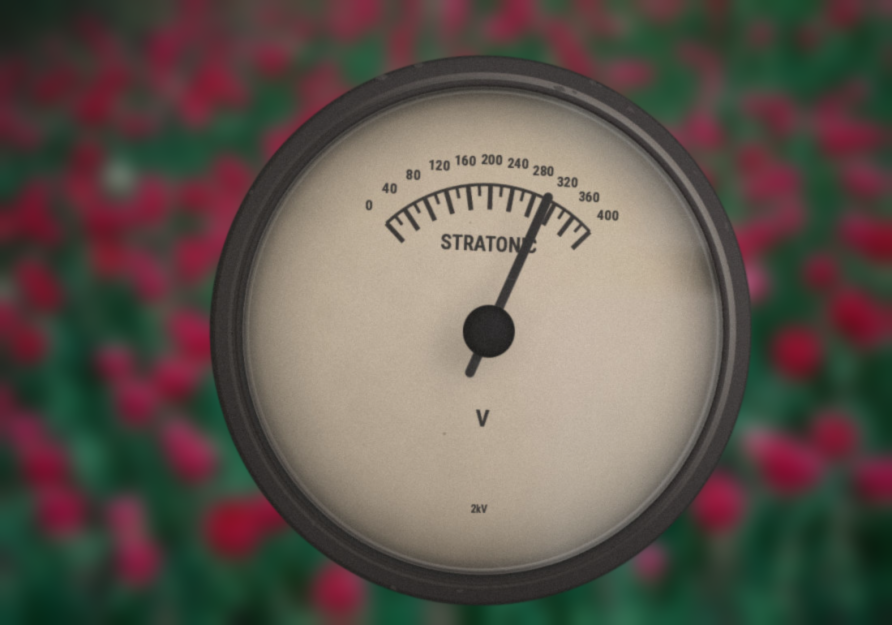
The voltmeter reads **300** V
